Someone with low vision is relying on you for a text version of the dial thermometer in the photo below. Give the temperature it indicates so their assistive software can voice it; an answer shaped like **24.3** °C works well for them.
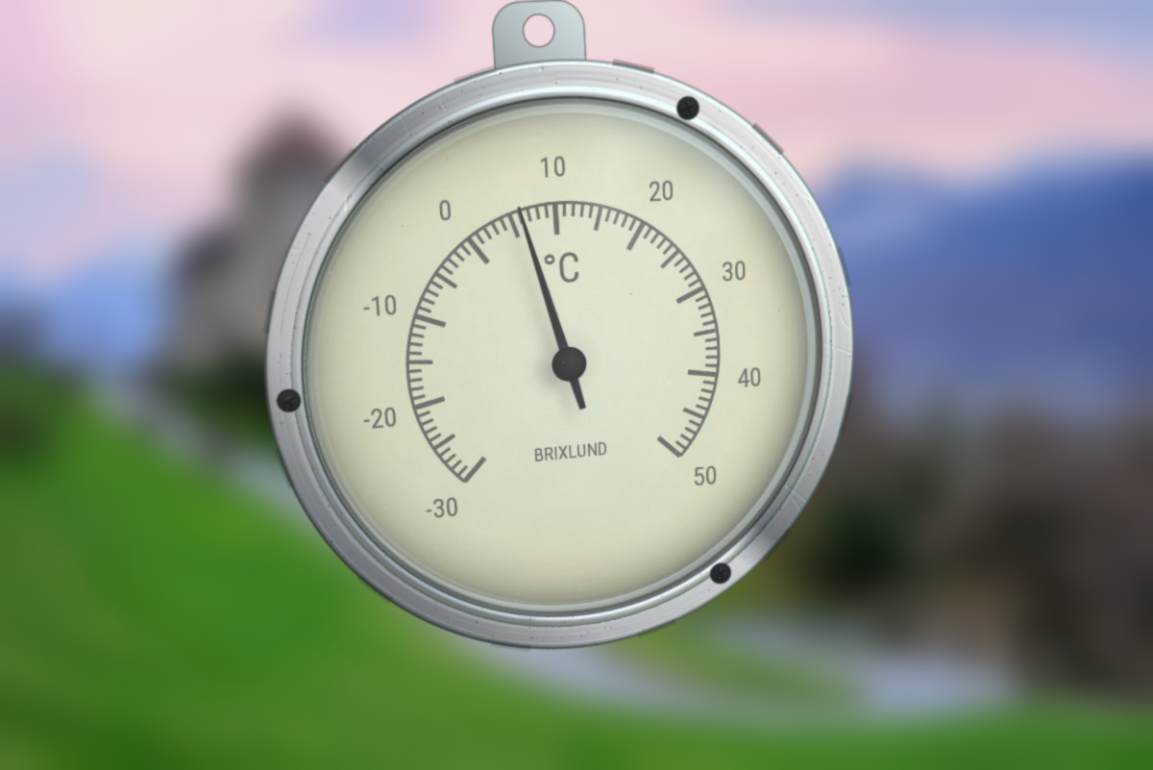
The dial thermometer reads **6** °C
